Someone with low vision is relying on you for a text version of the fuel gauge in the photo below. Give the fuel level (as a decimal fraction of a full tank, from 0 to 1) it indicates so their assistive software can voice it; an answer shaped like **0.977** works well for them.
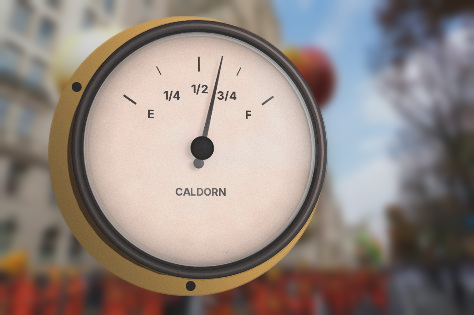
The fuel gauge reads **0.625**
